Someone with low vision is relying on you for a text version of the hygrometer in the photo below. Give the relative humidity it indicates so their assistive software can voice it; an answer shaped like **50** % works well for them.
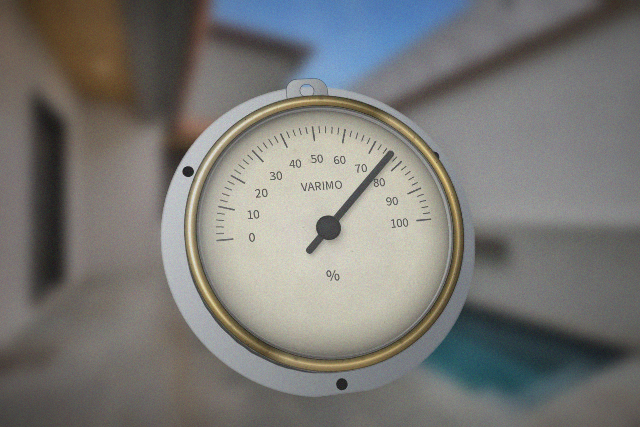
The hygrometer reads **76** %
